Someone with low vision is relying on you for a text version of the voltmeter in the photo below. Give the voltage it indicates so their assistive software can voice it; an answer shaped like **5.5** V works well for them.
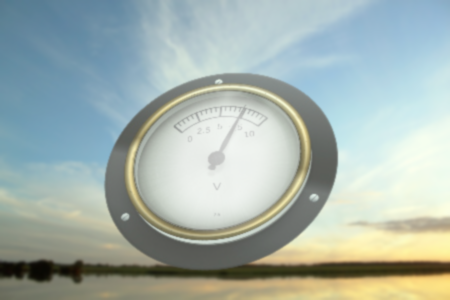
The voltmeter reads **7.5** V
